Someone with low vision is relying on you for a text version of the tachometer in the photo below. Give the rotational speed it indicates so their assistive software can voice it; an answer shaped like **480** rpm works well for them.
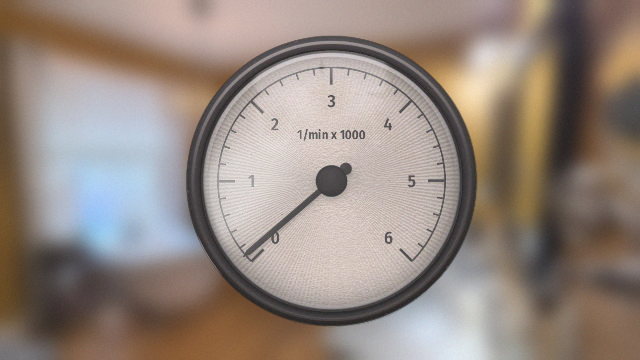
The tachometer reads **100** rpm
